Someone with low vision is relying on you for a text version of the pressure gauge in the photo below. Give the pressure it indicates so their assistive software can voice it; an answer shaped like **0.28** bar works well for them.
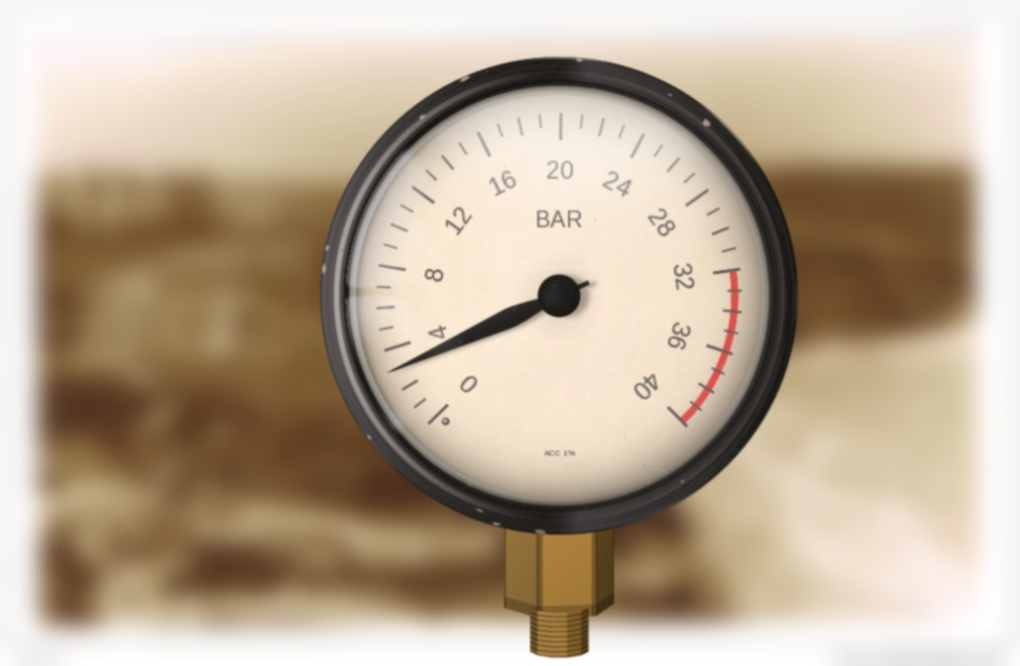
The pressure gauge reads **3** bar
